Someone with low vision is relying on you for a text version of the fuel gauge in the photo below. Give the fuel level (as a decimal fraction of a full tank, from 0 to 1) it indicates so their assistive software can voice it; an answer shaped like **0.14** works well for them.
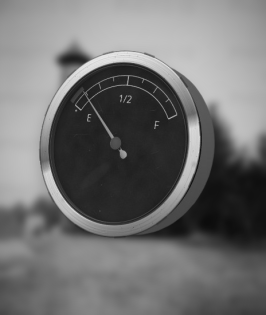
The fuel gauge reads **0.125**
